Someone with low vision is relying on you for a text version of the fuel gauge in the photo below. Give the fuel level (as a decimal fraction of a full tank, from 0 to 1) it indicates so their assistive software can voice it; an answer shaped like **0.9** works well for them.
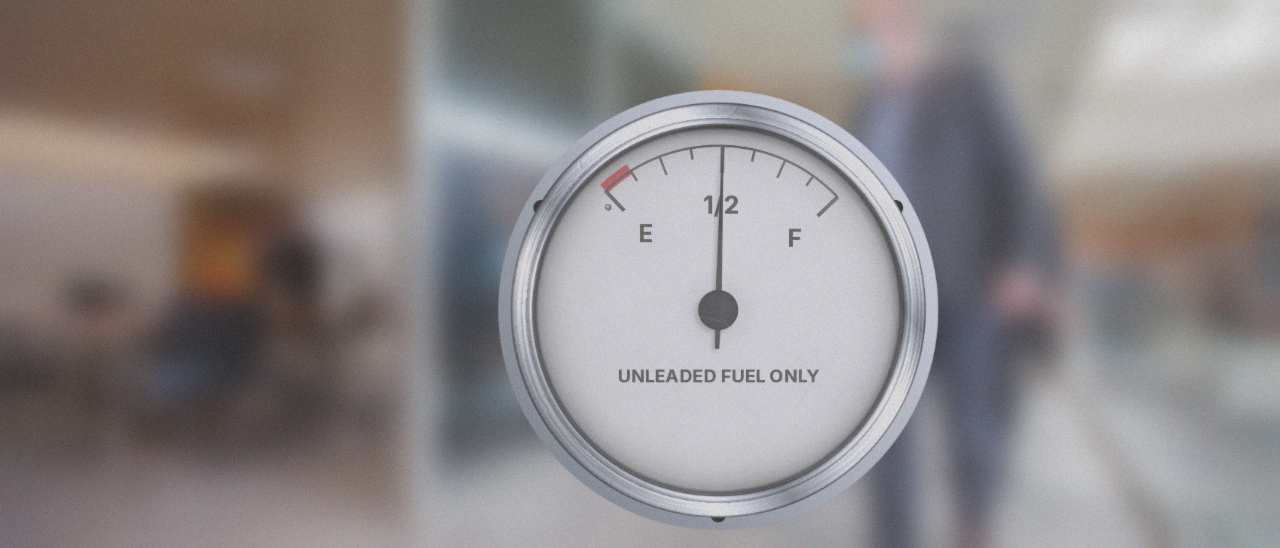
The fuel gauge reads **0.5**
